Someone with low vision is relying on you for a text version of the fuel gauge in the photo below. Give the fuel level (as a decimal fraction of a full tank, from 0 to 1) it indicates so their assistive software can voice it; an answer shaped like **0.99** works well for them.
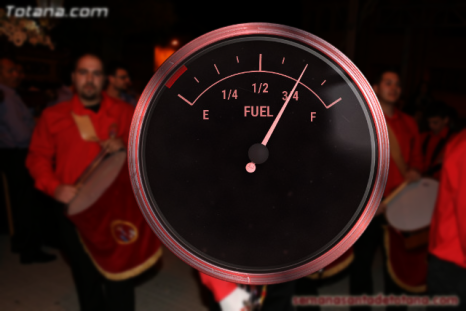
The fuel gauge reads **0.75**
